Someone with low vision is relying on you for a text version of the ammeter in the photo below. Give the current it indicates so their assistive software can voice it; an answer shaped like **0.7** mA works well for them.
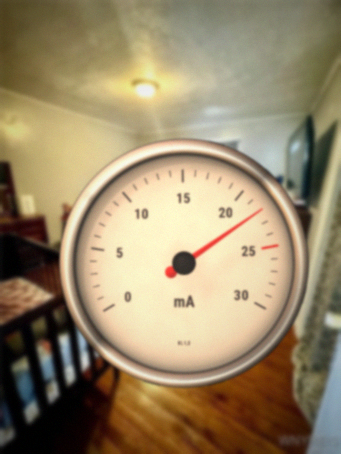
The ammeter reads **22** mA
